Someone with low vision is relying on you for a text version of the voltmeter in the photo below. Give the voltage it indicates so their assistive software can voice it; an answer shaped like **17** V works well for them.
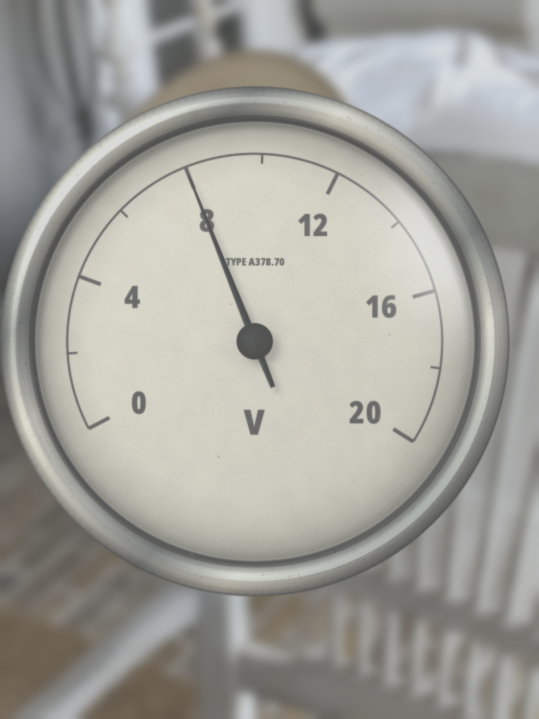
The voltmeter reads **8** V
